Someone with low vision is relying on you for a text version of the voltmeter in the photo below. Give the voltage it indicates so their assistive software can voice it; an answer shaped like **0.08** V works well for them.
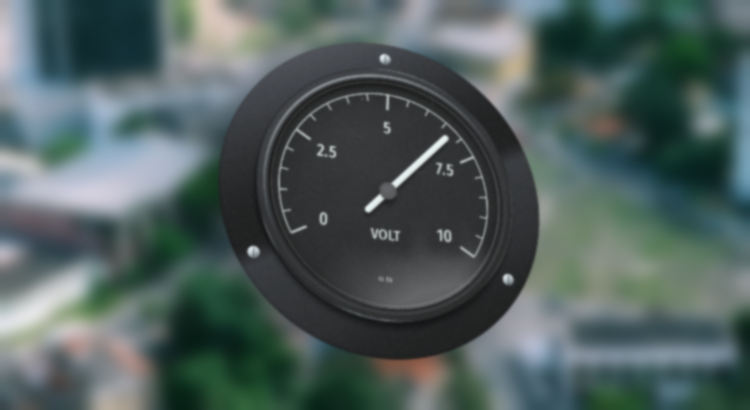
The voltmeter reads **6.75** V
